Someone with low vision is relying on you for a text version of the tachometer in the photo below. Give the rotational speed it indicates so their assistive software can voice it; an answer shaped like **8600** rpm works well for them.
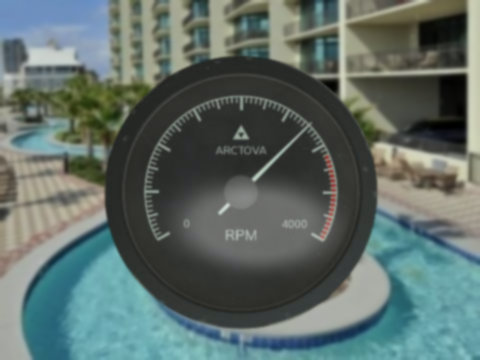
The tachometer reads **2750** rpm
